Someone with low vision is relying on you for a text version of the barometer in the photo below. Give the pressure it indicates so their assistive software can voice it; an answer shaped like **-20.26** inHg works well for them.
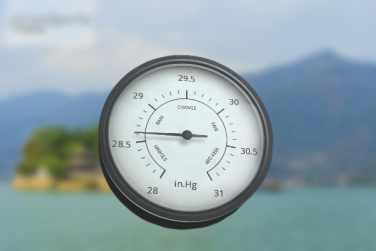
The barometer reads **28.6** inHg
